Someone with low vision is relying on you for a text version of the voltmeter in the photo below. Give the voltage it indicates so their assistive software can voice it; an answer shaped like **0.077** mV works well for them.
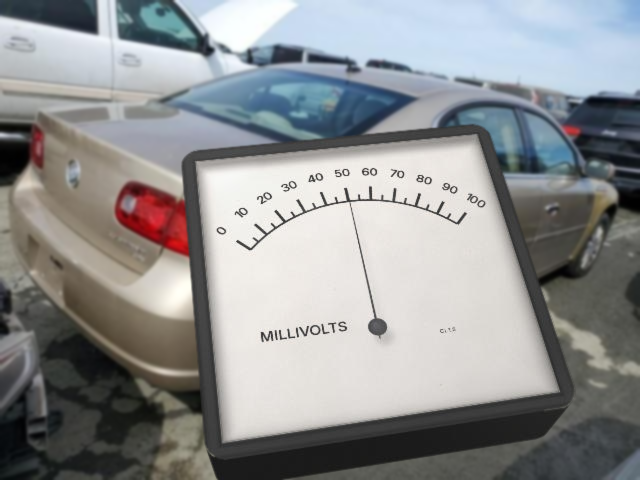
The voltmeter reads **50** mV
